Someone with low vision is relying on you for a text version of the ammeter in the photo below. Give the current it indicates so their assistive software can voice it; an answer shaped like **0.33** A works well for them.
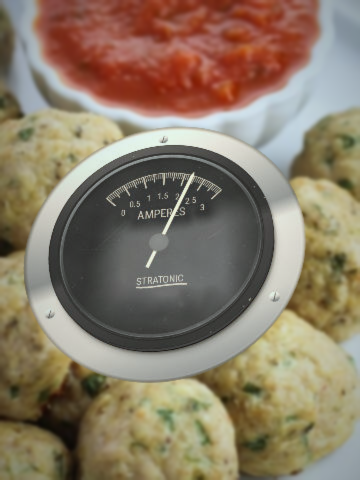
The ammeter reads **2.25** A
